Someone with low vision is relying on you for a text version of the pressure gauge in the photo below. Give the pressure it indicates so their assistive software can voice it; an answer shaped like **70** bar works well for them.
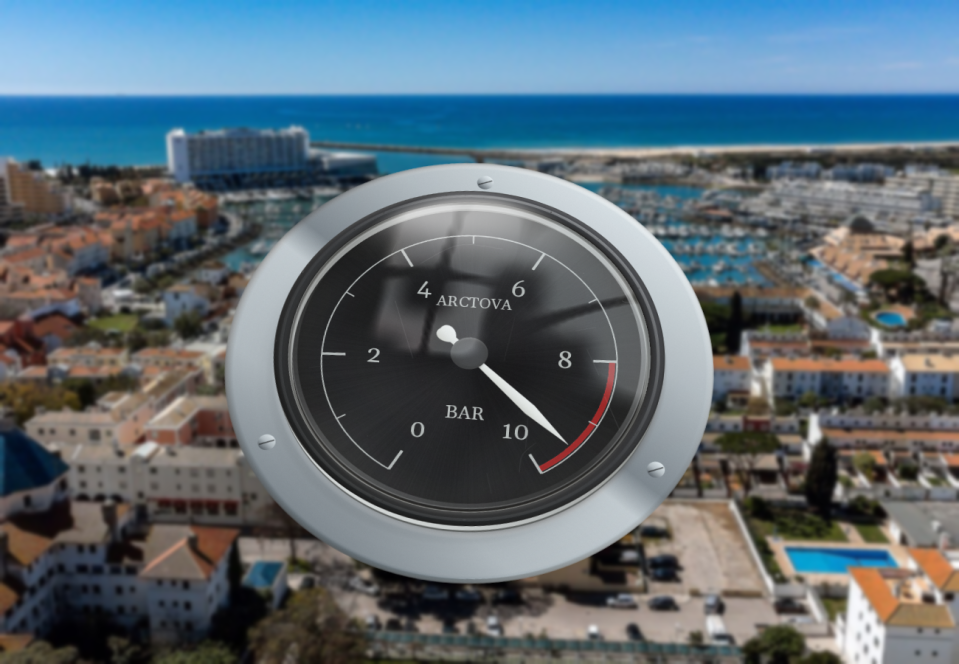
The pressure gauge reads **9.5** bar
